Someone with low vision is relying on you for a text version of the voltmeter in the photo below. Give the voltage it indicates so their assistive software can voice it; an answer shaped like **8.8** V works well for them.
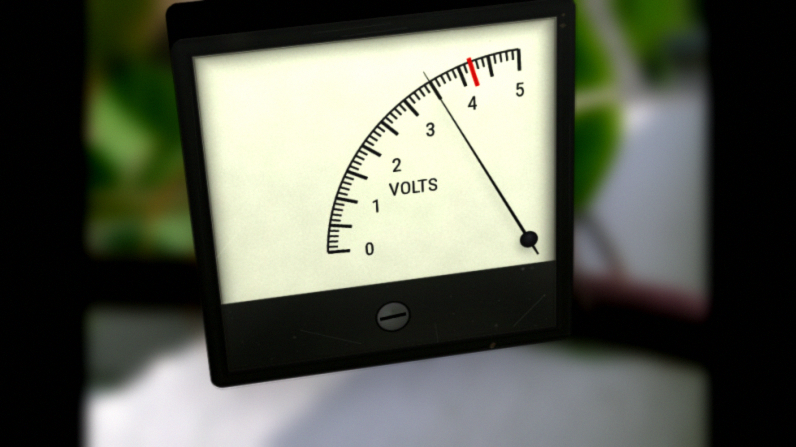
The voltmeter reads **3.5** V
